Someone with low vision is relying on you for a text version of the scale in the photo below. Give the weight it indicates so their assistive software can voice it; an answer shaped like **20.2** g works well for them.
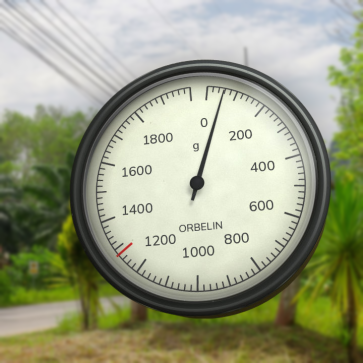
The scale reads **60** g
